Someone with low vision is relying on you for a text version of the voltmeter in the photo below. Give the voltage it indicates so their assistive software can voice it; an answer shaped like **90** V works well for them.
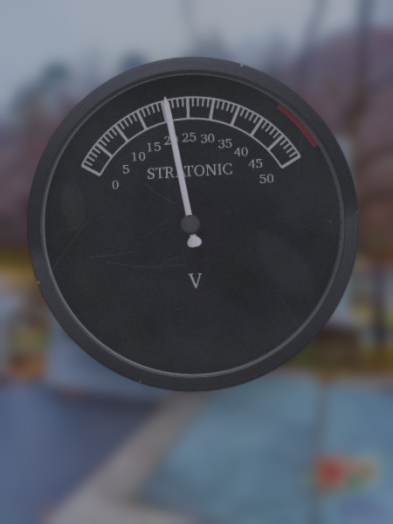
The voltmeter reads **21** V
